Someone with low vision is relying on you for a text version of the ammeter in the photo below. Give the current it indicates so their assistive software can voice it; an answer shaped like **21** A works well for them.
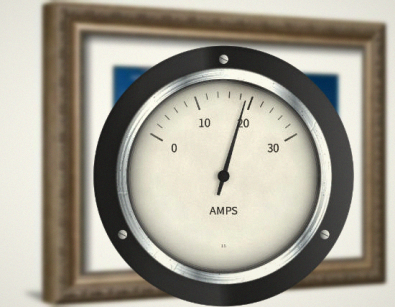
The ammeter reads **19** A
